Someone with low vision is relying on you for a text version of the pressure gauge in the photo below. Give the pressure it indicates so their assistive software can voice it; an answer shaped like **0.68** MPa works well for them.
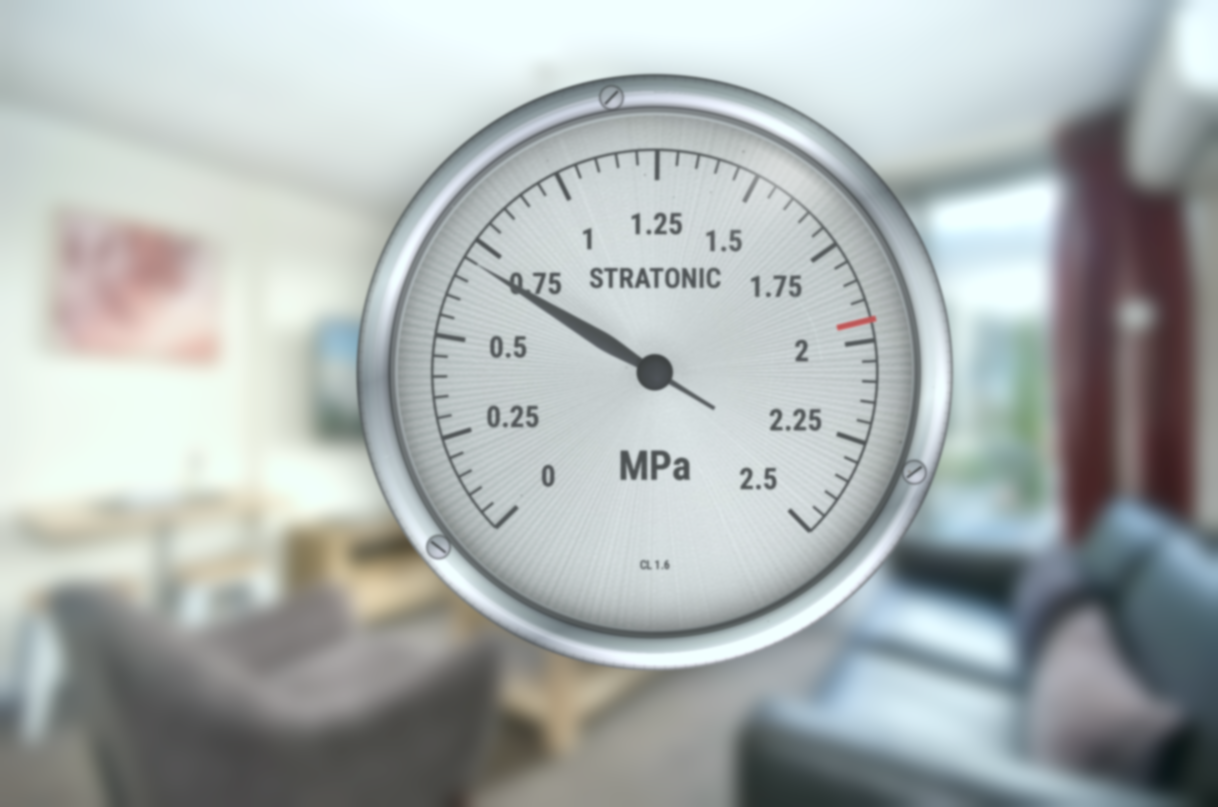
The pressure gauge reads **0.7** MPa
